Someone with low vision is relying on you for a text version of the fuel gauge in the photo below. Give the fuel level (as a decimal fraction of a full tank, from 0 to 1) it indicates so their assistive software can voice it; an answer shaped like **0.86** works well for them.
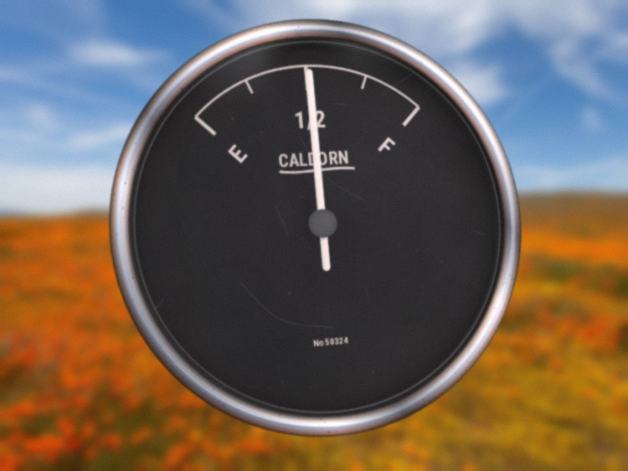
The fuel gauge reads **0.5**
